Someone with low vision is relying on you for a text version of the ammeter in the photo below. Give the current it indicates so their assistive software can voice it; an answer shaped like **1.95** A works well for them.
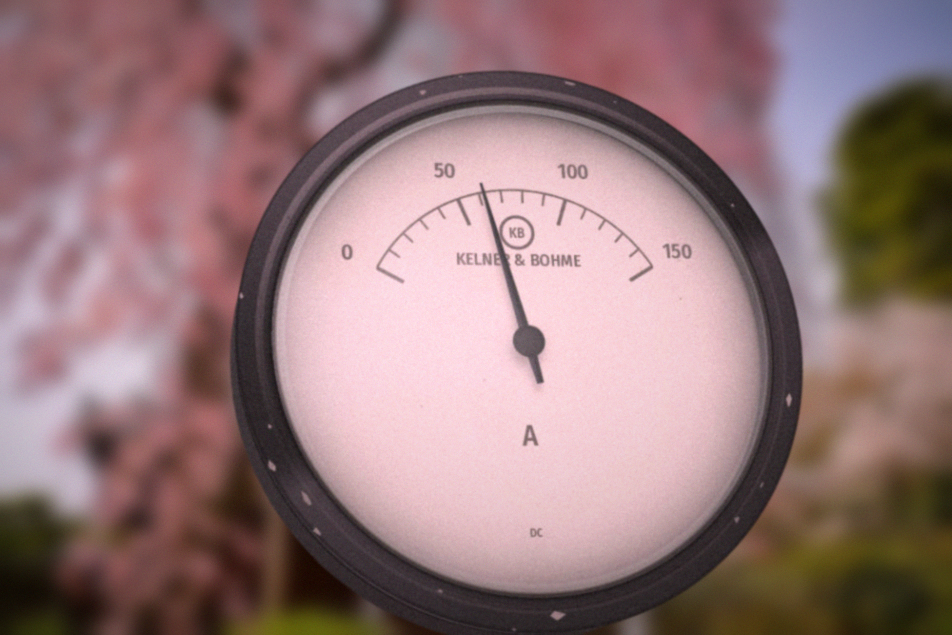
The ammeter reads **60** A
